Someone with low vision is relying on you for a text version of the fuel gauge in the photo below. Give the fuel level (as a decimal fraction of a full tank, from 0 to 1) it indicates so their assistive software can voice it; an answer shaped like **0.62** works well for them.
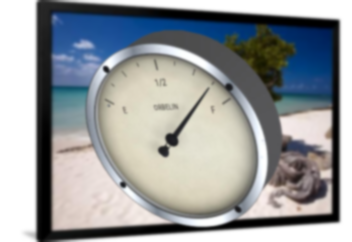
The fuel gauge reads **0.875**
